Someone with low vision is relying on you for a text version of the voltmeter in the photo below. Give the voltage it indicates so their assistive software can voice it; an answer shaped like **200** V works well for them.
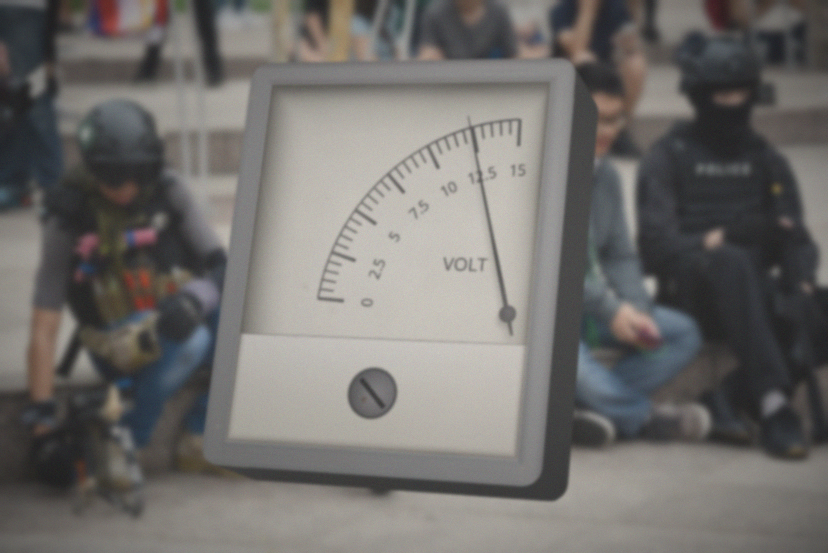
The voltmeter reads **12.5** V
